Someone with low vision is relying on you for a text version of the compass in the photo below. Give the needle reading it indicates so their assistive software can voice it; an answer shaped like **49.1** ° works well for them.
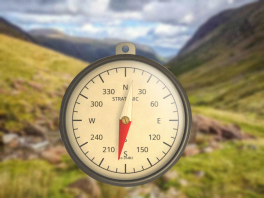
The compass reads **190** °
